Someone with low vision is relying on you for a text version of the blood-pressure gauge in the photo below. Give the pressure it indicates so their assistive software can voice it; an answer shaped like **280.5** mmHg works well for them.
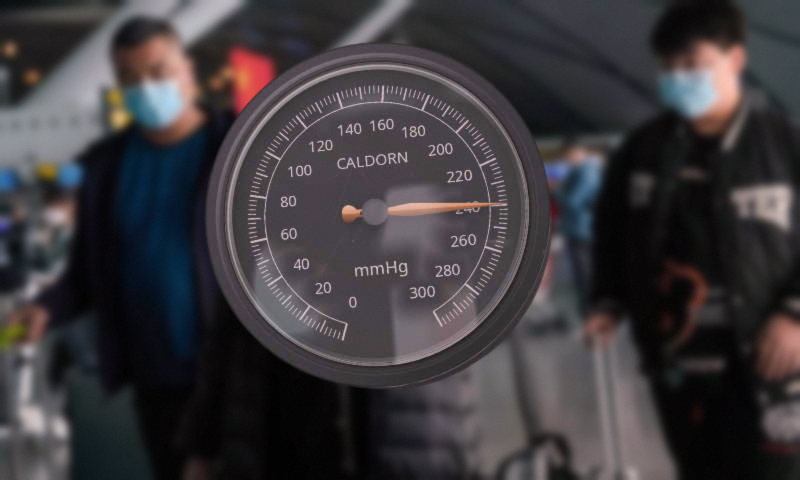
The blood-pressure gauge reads **240** mmHg
